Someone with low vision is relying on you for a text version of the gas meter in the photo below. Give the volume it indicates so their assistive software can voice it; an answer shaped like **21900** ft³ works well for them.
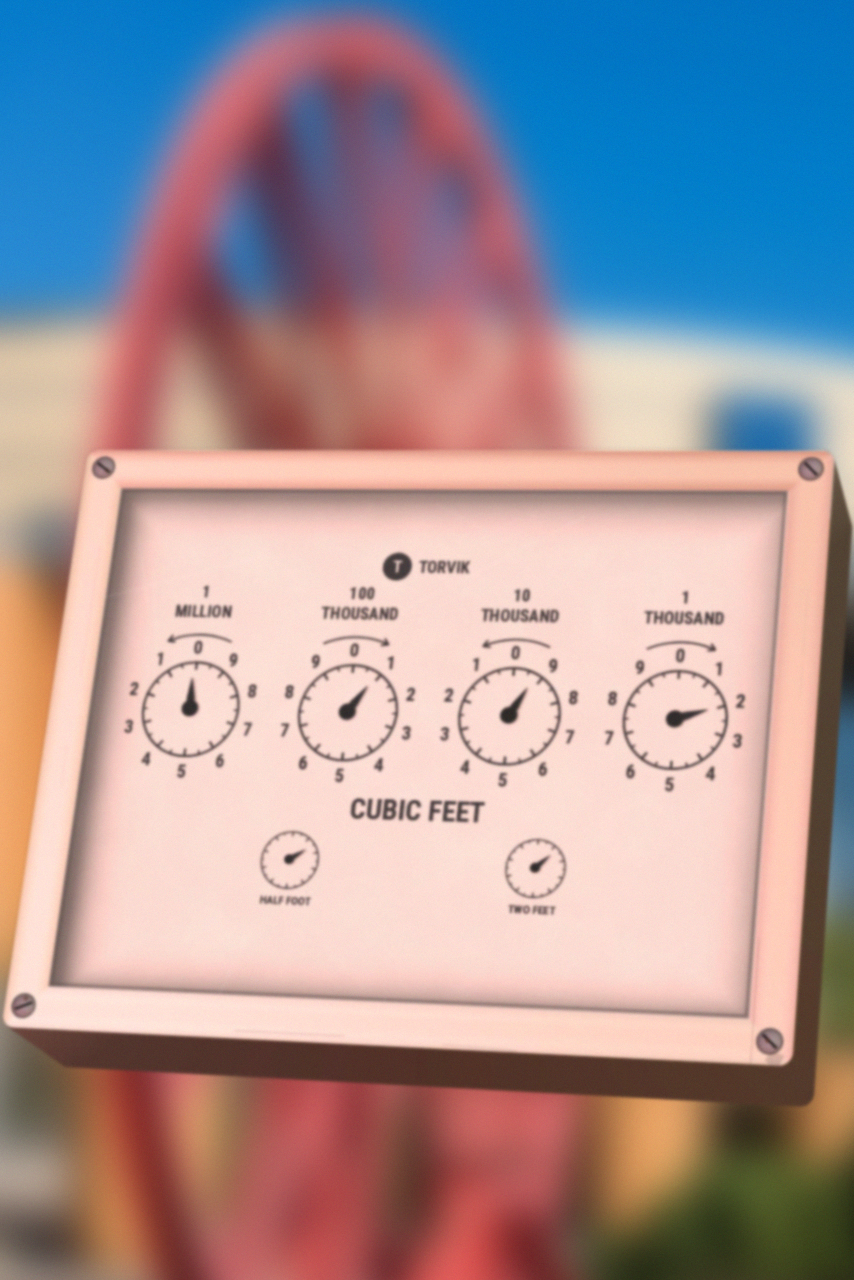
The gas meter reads **9200** ft³
